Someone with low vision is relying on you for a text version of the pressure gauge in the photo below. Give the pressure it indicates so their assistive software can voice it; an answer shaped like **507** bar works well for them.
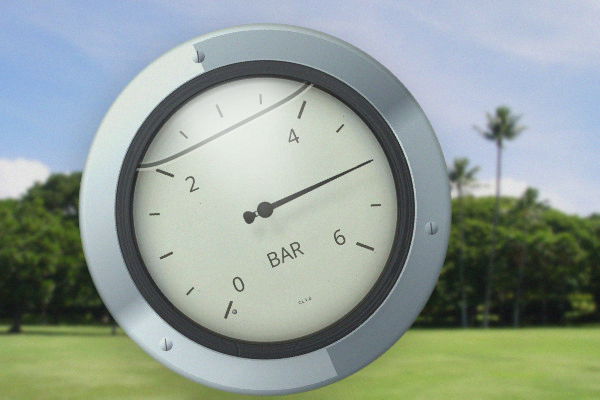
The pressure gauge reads **5** bar
